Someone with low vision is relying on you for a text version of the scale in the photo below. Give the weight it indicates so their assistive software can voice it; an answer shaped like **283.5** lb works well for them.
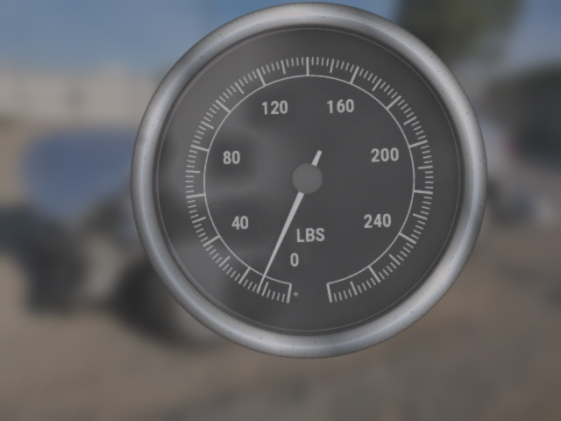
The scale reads **12** lb
